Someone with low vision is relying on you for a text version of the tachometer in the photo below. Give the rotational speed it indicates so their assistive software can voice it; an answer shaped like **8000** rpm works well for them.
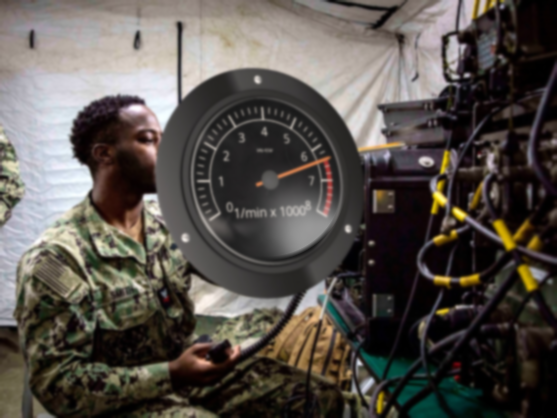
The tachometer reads **6400** rpm
